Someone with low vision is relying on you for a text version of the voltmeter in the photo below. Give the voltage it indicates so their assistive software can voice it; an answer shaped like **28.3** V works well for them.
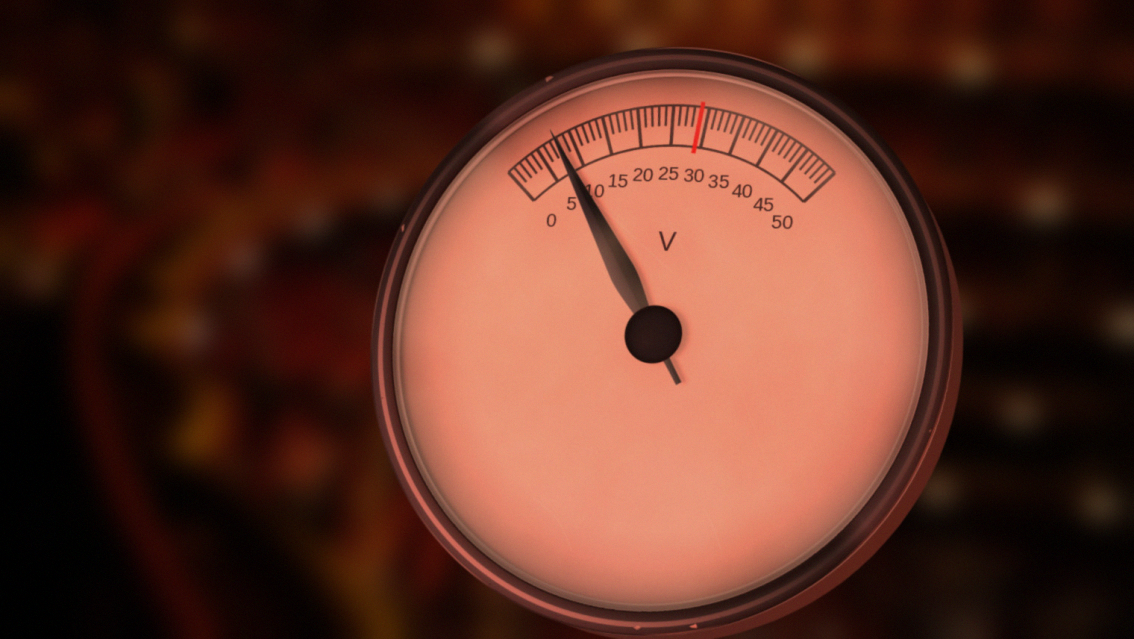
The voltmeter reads **8** V
